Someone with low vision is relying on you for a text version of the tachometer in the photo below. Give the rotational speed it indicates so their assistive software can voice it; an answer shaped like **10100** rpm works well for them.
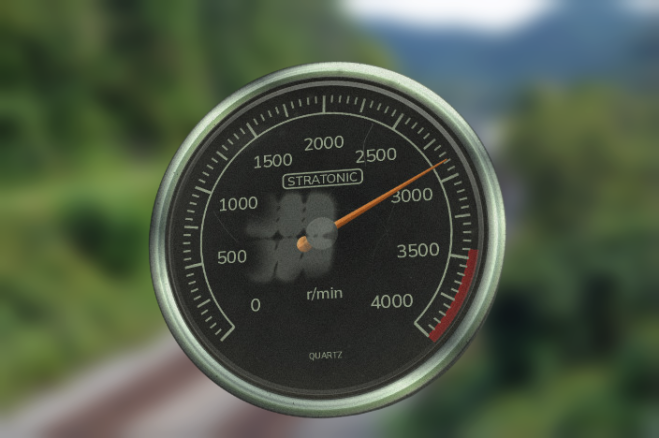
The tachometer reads **2900** rpm
